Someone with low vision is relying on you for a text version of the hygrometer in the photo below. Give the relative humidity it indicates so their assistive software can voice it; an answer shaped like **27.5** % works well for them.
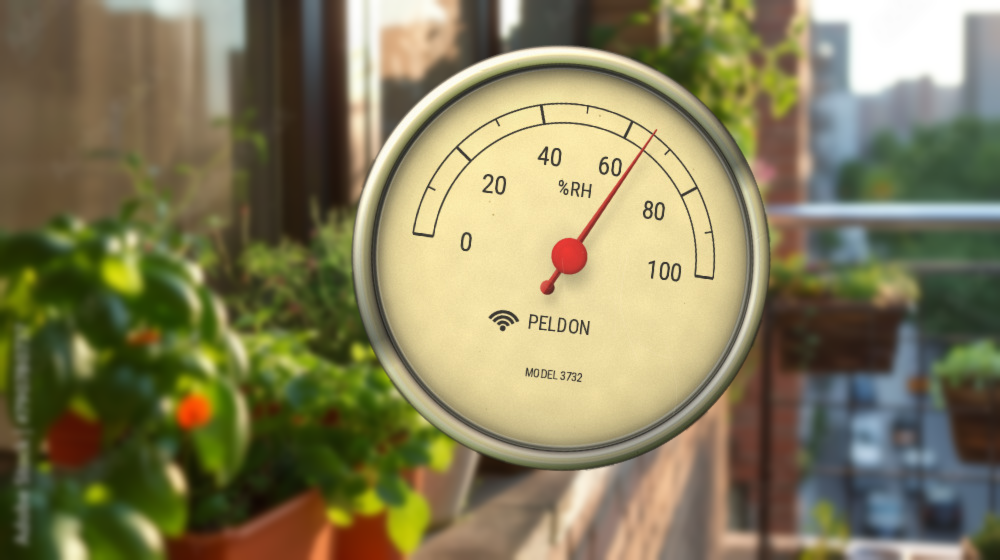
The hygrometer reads **65** %
